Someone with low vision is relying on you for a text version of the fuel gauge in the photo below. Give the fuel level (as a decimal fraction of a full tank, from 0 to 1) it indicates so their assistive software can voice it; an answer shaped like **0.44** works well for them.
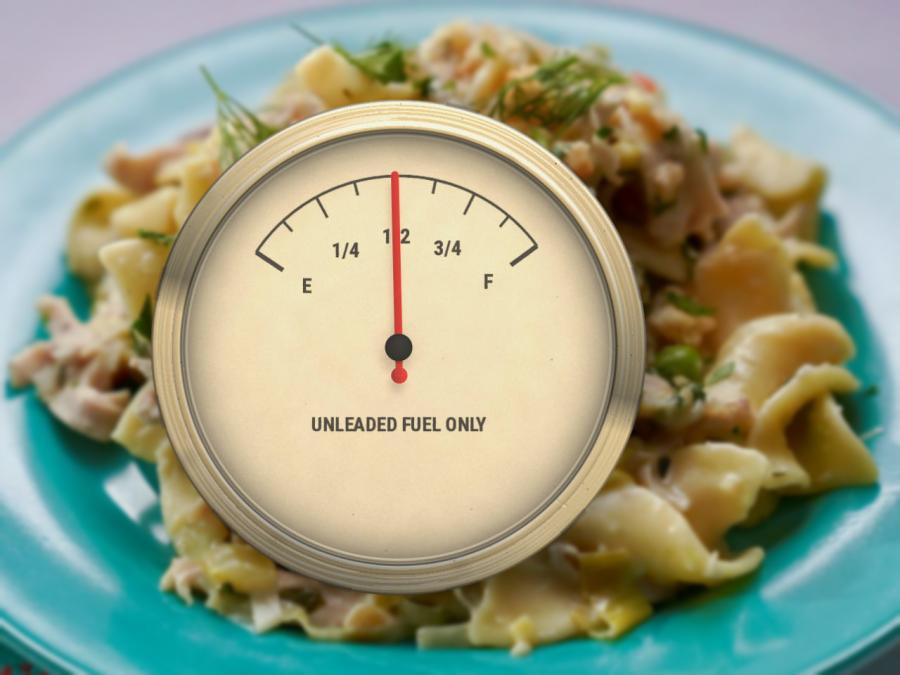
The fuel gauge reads **0.5**
